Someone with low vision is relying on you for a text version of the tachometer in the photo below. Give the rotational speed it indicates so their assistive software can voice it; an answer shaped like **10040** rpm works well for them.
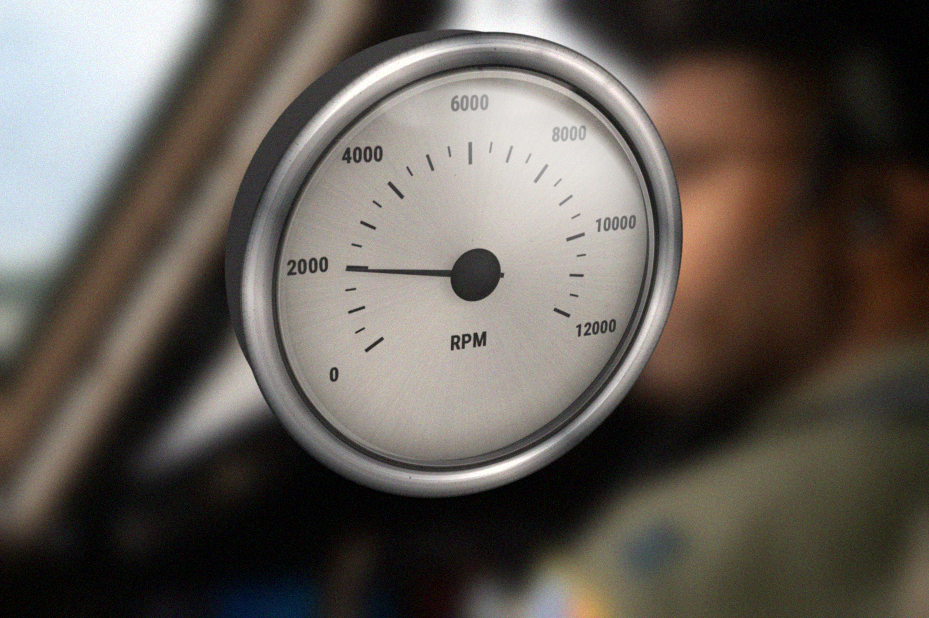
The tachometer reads **2000** rpm
